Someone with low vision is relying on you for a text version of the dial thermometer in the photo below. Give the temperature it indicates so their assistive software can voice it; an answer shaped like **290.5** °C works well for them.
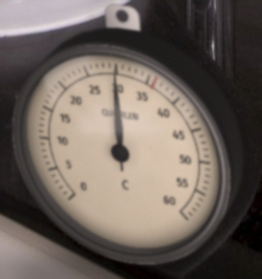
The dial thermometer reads **30** °C
